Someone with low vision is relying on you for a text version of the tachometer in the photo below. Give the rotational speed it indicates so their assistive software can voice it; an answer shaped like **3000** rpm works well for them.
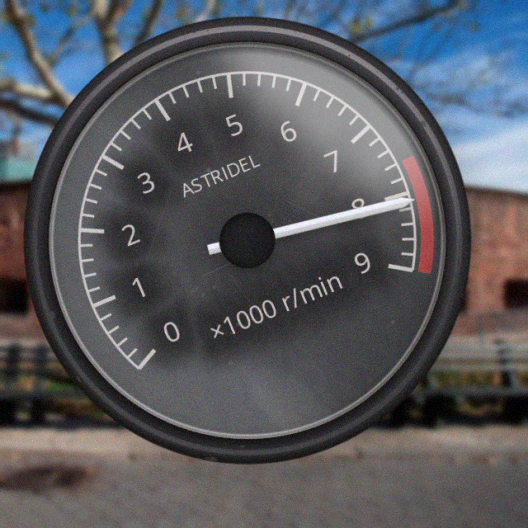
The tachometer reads **8100** rpm
